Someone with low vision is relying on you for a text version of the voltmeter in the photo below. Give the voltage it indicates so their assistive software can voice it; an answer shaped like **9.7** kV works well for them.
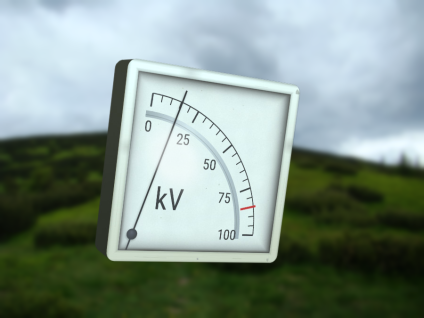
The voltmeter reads **15** kV
